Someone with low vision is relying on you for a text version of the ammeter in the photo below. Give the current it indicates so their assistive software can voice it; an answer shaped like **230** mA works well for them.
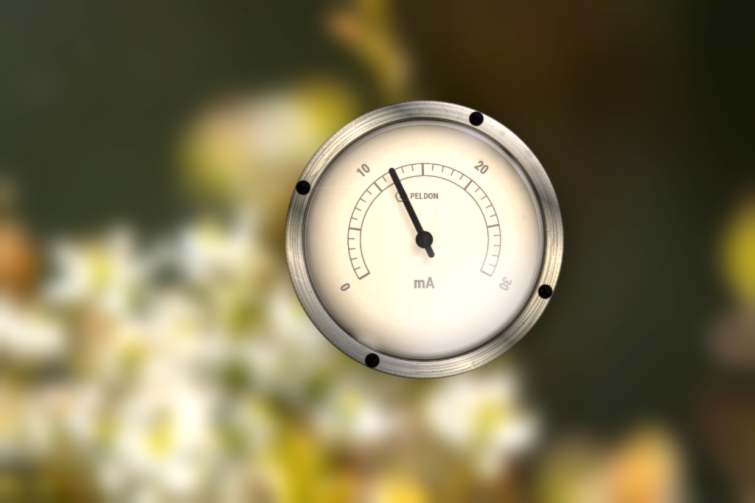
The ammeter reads **12** mA
